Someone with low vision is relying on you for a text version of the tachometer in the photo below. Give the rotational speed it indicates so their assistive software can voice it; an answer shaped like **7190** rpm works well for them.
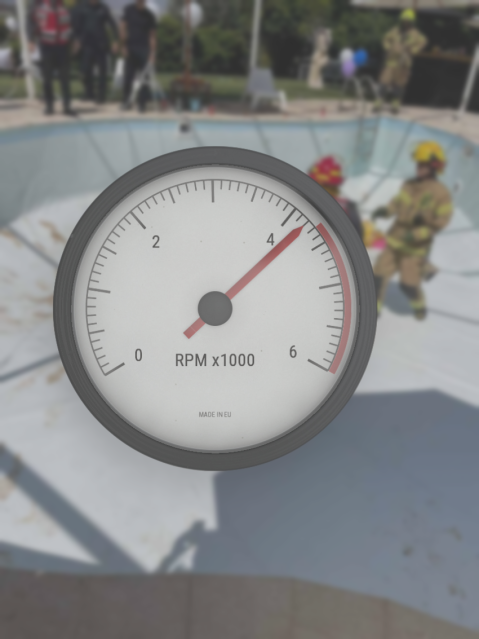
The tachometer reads **4200** rpm
